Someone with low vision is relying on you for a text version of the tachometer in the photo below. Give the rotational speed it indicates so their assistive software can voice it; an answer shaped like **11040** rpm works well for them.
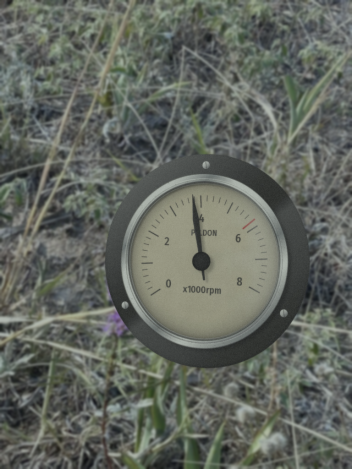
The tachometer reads **3800** rpm
